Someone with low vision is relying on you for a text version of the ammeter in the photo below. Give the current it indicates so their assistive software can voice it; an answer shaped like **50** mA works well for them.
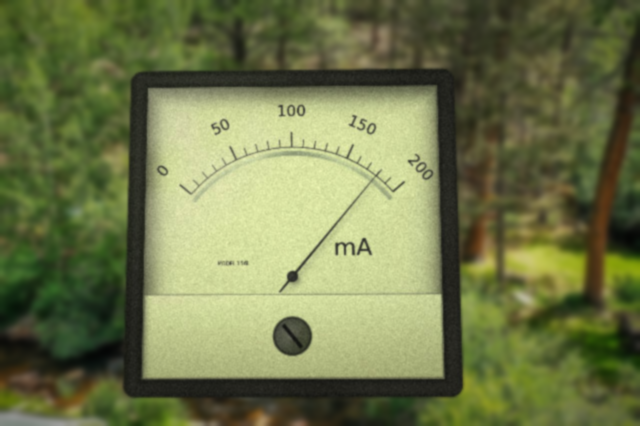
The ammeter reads **180** mA
